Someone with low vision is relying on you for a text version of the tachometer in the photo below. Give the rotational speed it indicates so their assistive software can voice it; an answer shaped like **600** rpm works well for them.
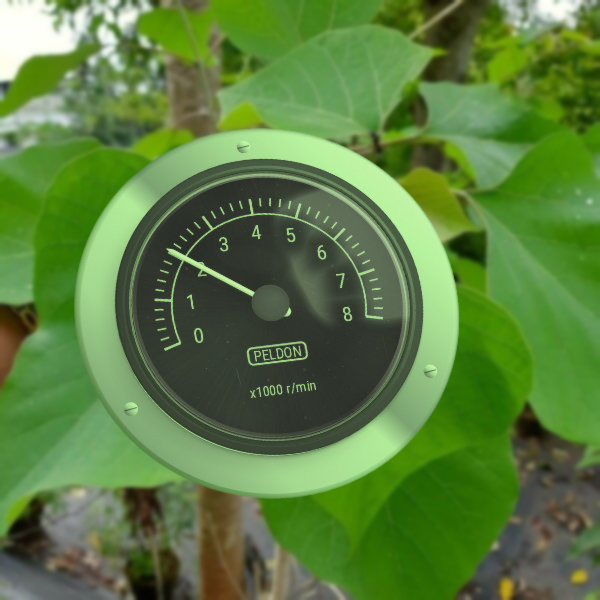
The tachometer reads **2000** rpm
